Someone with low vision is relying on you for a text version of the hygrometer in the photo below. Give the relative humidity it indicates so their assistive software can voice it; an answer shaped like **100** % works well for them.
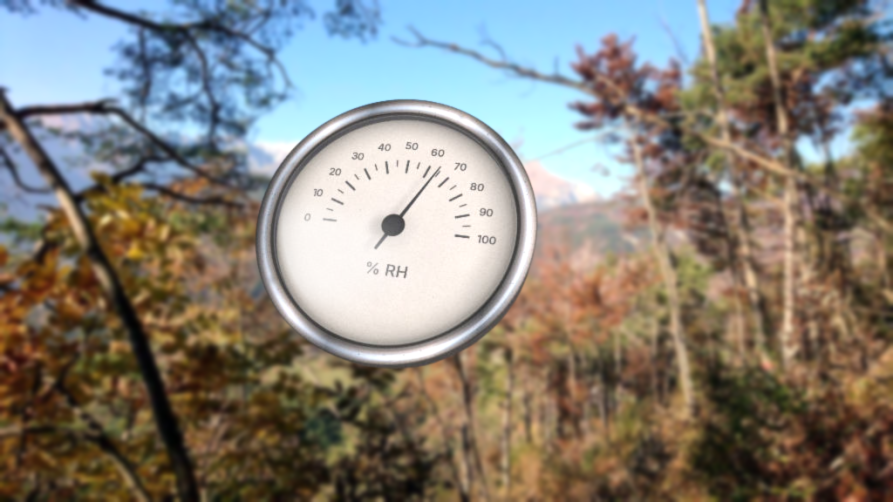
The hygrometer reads **65** %
